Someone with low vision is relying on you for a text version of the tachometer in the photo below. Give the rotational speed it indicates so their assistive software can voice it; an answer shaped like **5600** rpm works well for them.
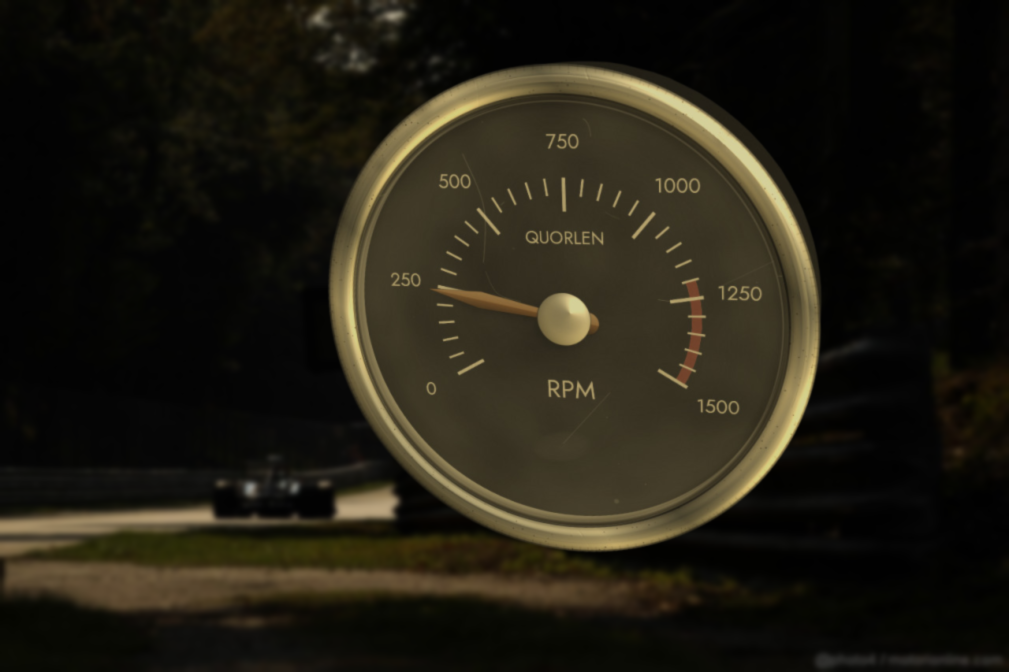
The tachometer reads **250** rpm
